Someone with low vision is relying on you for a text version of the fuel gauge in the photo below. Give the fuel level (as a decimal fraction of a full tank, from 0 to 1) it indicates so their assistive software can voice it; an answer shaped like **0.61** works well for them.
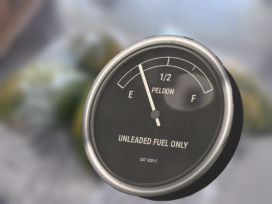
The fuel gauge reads **0.25**
